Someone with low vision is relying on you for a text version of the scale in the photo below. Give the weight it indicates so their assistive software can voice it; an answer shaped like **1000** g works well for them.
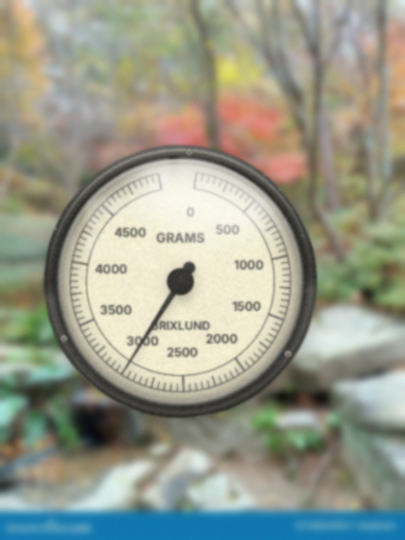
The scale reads **3000** g
